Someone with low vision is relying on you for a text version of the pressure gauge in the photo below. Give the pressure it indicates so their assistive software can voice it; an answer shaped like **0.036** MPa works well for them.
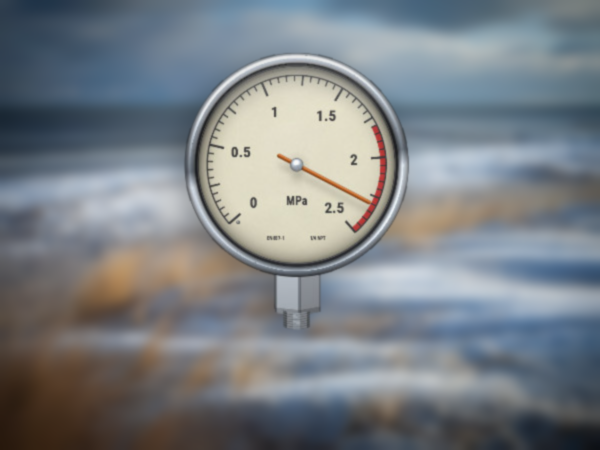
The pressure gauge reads **2.3** MPa
